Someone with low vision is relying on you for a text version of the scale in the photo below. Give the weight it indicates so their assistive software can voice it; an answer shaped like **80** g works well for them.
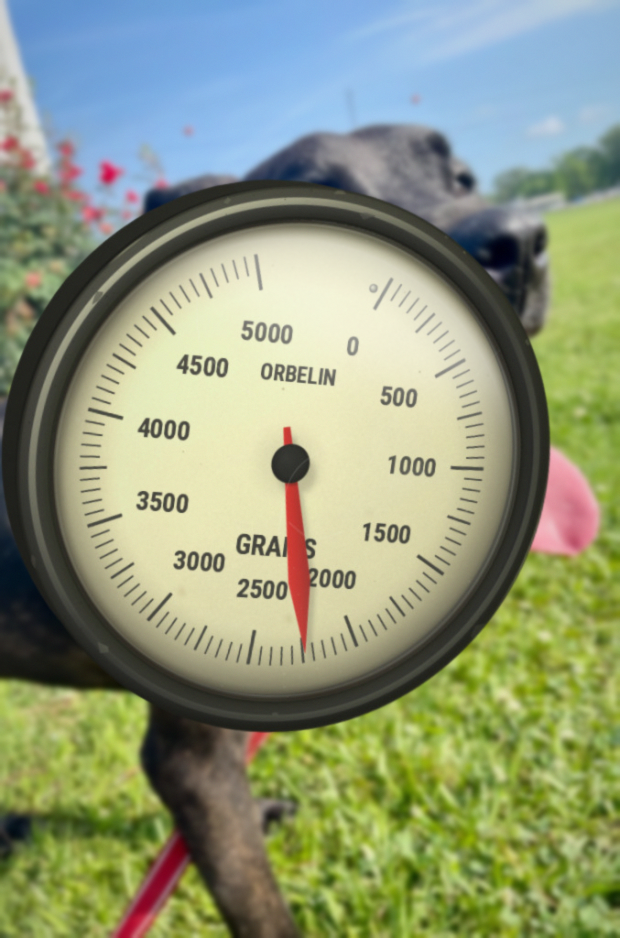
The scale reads **2250** g
